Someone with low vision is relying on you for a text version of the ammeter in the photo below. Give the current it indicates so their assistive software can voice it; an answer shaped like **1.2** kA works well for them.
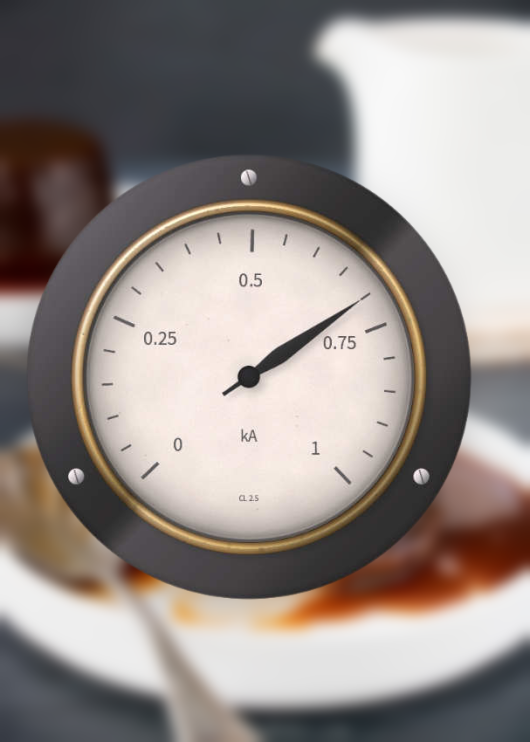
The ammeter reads **0.7** kA
